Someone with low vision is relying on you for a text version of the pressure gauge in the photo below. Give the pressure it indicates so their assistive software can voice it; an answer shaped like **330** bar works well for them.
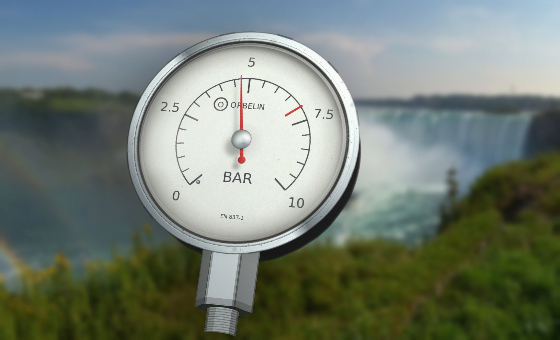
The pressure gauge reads **4.75** bar
